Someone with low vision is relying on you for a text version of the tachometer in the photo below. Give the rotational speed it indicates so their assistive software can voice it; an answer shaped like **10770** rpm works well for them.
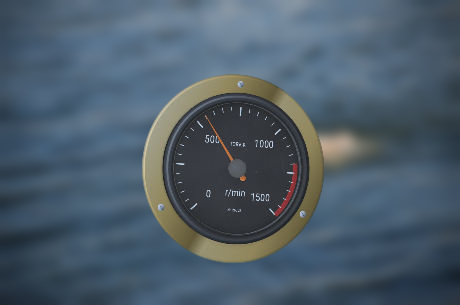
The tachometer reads **550** rpm
